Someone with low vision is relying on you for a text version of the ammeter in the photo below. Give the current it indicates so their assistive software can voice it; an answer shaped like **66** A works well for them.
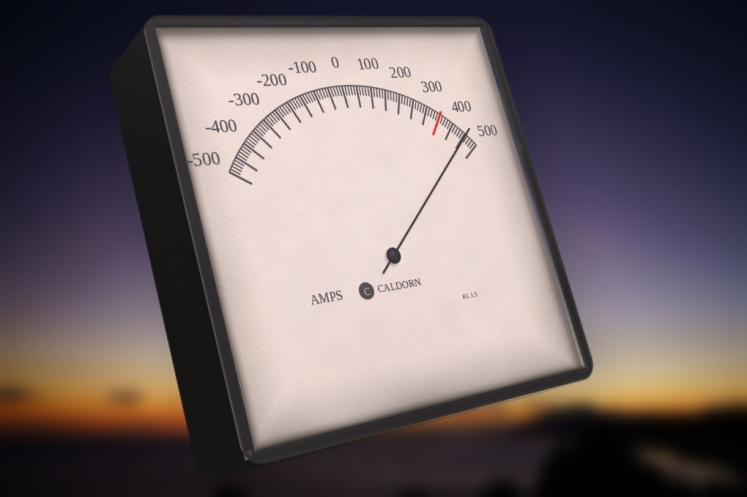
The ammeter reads **450** A
